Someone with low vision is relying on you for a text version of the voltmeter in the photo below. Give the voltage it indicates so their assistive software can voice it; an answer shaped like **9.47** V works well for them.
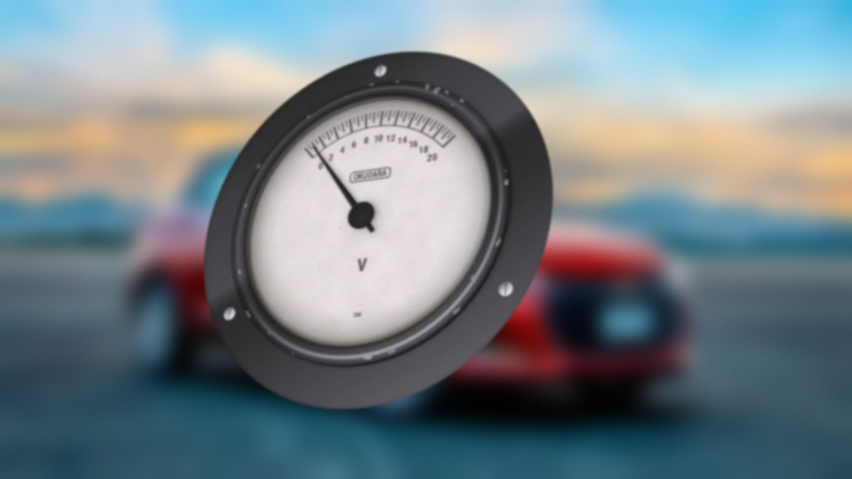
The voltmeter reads **1** V
